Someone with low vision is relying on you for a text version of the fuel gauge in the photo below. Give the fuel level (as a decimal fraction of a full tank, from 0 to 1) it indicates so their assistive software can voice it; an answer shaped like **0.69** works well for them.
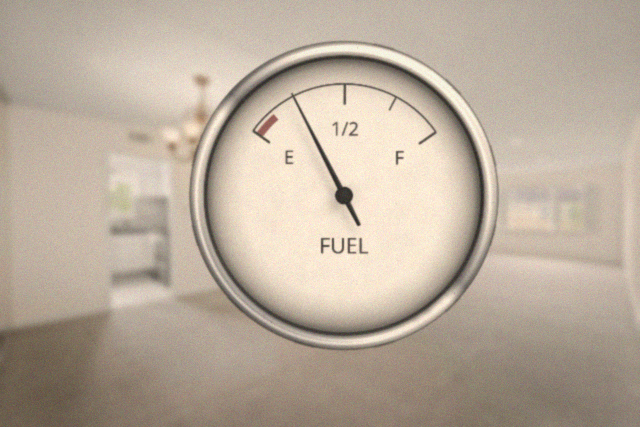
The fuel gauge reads **0.25**
